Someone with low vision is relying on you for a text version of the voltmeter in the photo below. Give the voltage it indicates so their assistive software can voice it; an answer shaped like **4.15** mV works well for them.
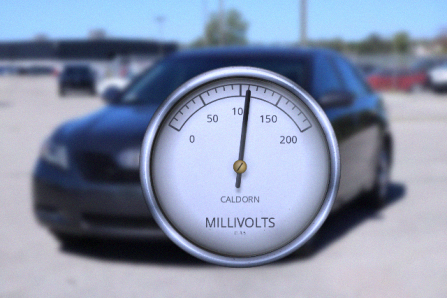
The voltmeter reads **110** mV
